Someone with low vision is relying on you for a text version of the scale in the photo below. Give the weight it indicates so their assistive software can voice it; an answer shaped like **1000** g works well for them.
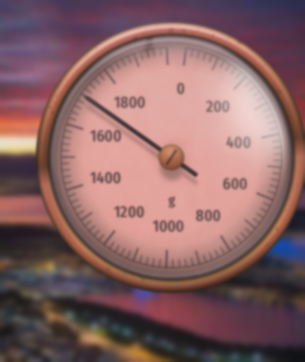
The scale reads **1700** g
